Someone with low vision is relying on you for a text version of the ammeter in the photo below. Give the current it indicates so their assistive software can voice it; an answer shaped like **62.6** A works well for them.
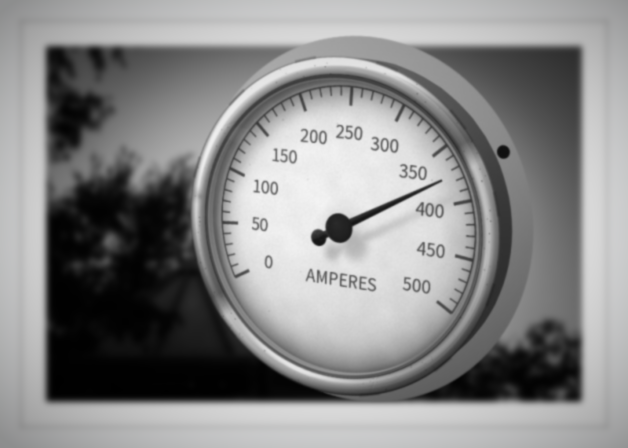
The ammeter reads **375** A
